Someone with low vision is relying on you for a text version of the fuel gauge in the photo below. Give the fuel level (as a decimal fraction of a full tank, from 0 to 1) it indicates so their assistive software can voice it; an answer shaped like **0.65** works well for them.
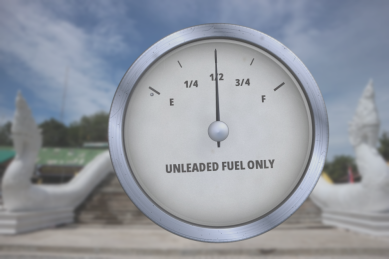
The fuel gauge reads **0.5**
